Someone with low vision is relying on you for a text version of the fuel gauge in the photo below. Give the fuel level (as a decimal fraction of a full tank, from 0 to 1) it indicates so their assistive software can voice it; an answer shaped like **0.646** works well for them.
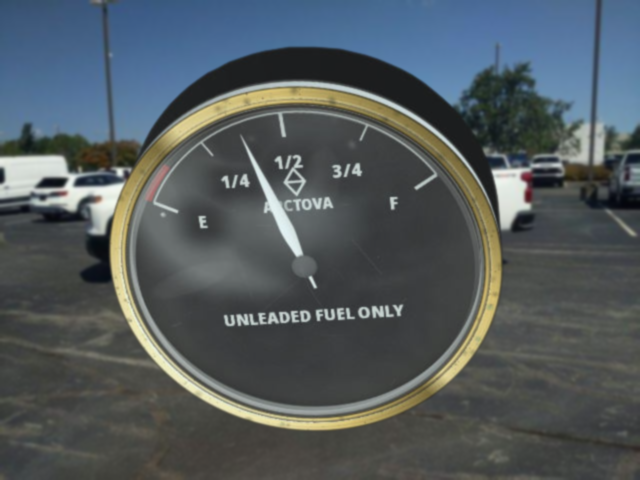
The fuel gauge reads **0.375**
